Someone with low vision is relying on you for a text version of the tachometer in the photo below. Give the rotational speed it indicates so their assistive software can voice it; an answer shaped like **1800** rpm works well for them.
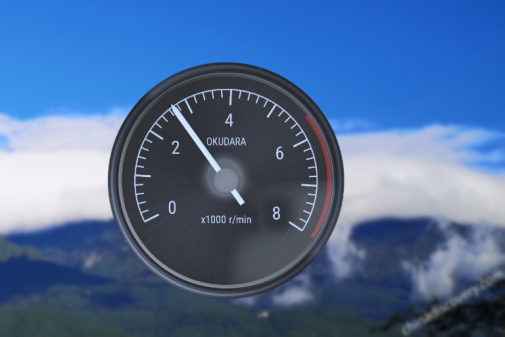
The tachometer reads **2700** rpm
